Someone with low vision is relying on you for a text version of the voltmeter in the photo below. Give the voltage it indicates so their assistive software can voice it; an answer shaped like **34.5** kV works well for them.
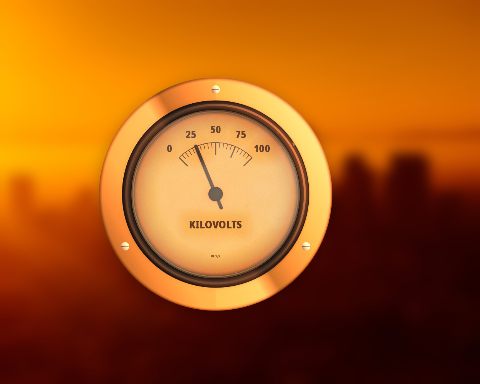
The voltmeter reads **25** kV
